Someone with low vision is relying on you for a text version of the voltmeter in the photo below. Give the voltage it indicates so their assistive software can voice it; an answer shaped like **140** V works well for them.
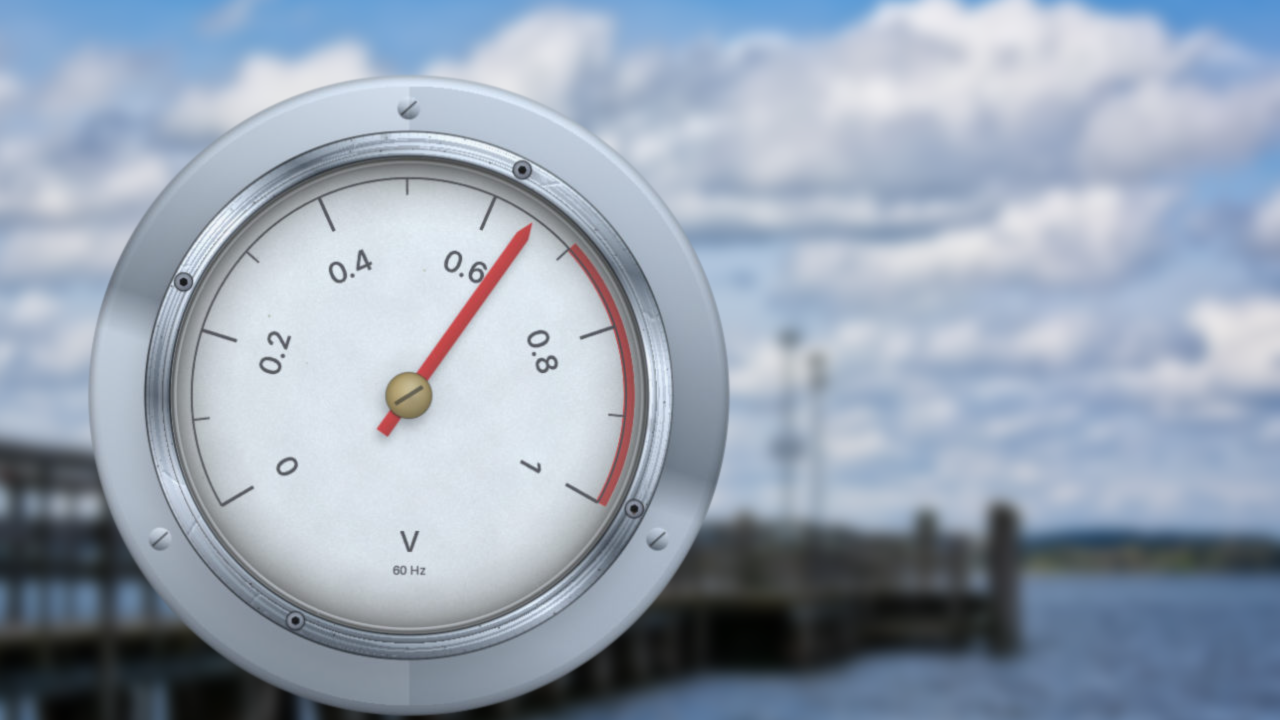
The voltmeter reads **0.65** V
